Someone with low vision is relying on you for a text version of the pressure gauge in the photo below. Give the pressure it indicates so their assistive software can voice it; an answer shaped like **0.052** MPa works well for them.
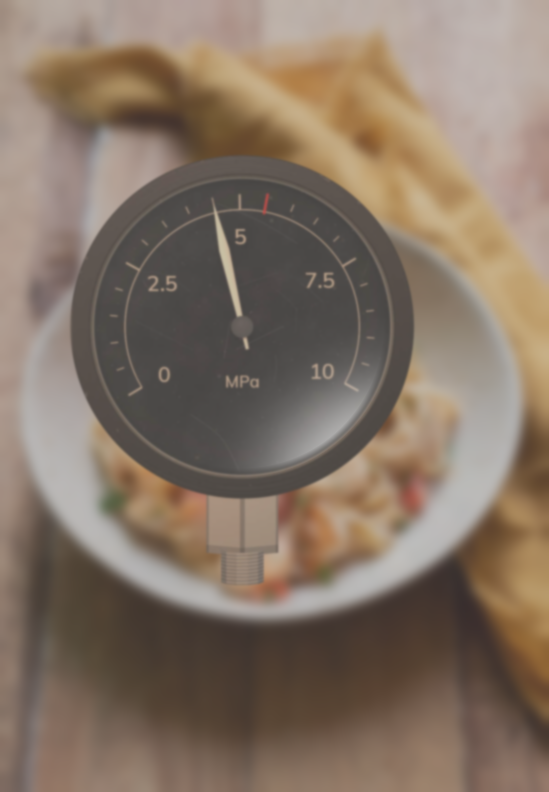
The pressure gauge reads **4.5** MPa
